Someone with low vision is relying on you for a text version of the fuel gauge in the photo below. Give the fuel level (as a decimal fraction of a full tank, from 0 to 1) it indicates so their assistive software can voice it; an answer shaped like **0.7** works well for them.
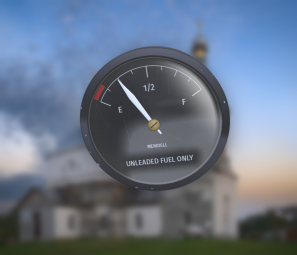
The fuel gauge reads **0.25**
